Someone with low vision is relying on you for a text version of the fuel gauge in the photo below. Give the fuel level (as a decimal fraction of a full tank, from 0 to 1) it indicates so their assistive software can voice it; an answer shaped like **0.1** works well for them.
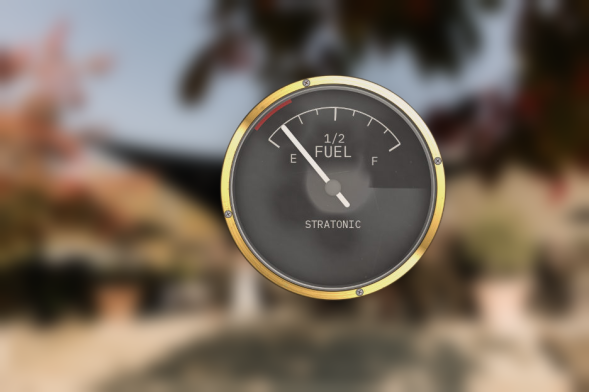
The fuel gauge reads **0.125**
